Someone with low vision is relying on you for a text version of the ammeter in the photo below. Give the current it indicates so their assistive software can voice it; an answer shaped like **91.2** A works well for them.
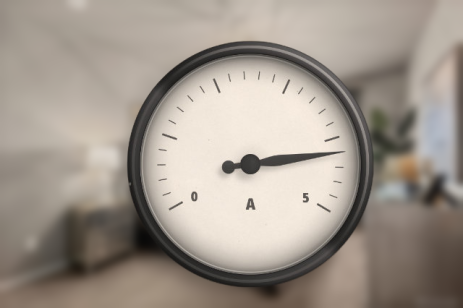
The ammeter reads **4.2** A
